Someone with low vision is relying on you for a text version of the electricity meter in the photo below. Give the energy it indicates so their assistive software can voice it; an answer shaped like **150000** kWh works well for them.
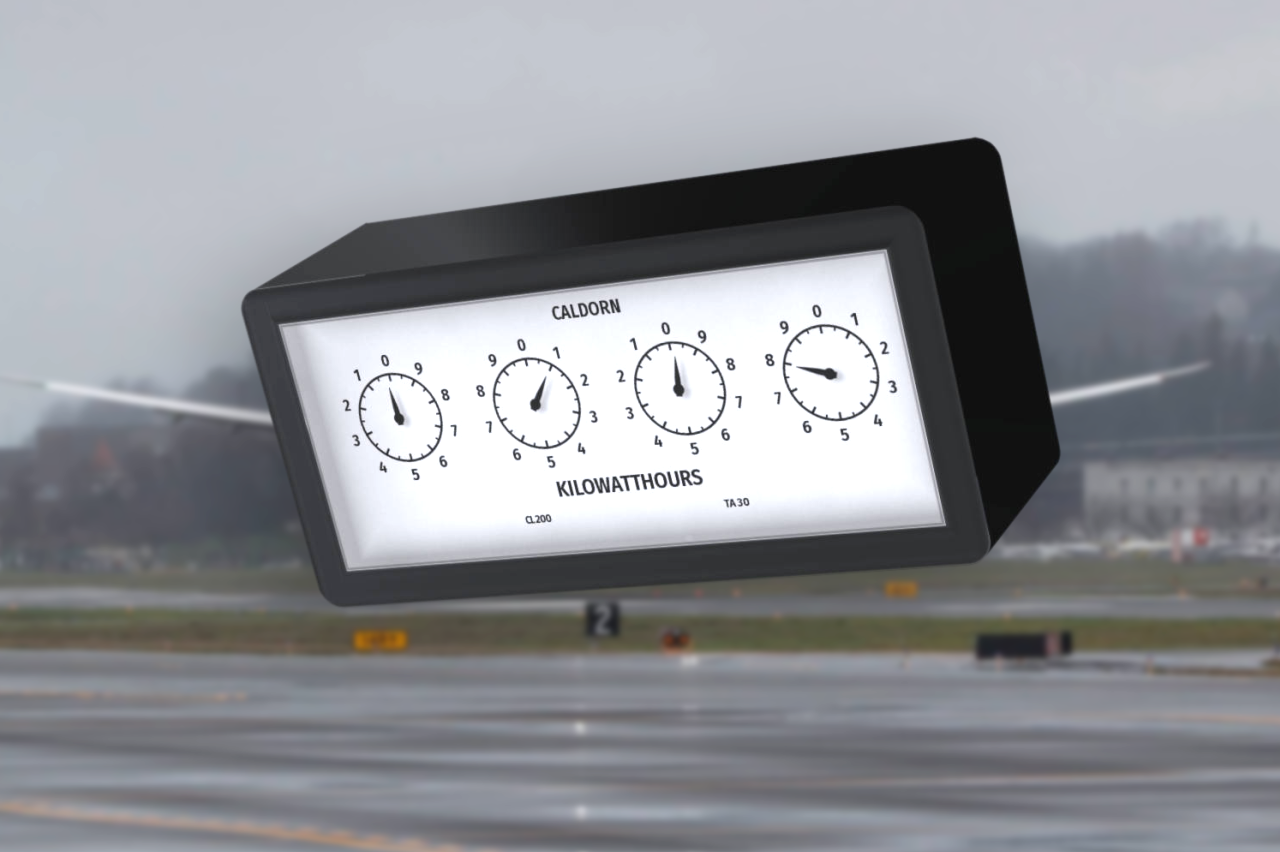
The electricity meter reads **98** kWh
